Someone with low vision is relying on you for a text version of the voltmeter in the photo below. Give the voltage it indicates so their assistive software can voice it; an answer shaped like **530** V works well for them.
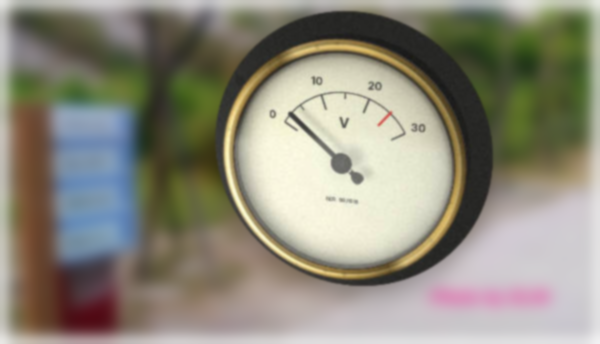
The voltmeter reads **2.5** V
